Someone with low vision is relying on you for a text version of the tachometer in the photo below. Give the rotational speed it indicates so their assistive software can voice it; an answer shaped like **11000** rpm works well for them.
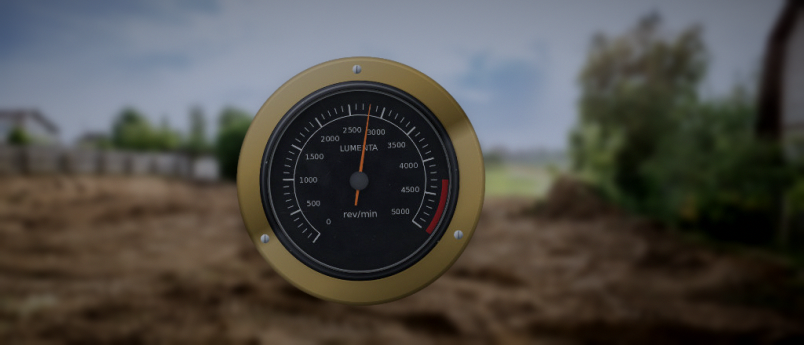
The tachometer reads **2800** rpm
